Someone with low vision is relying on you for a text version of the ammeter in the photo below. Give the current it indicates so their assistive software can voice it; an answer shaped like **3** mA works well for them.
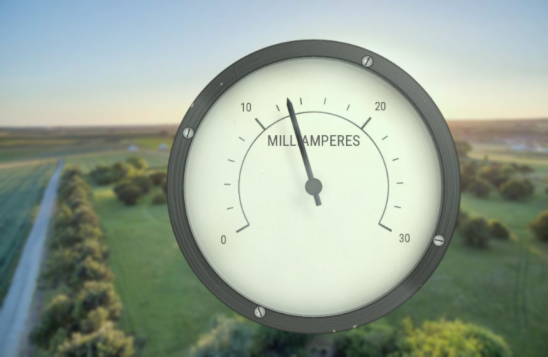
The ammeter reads **13** mA
